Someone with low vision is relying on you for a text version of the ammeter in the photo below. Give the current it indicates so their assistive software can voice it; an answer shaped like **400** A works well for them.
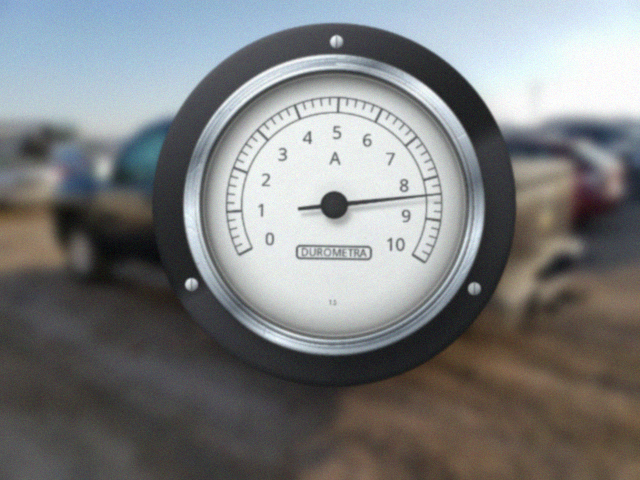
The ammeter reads **8.4** A
